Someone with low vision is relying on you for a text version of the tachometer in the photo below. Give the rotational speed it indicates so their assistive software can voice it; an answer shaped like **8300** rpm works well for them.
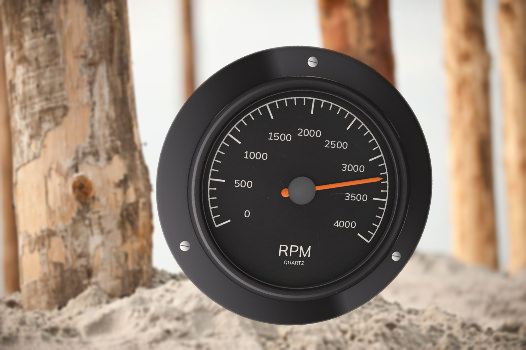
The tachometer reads **3250** rpm
